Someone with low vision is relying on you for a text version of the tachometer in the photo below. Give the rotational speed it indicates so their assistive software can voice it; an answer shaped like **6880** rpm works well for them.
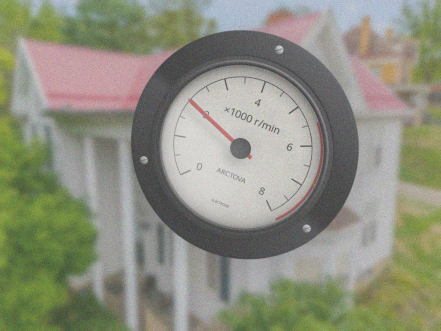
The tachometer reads **2000** rpm
